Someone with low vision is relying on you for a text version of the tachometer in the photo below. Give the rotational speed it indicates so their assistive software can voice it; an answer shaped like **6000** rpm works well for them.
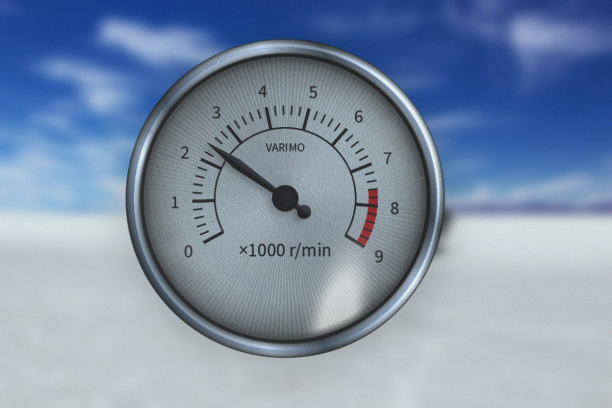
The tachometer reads **2400** rpm
